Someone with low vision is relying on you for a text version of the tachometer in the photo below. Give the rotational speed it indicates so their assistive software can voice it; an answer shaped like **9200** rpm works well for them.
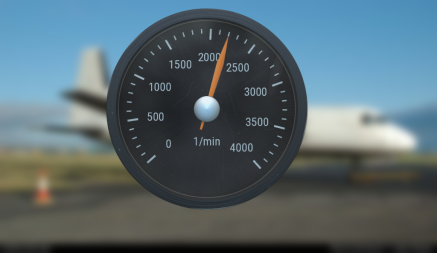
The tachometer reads **2200** rpm
